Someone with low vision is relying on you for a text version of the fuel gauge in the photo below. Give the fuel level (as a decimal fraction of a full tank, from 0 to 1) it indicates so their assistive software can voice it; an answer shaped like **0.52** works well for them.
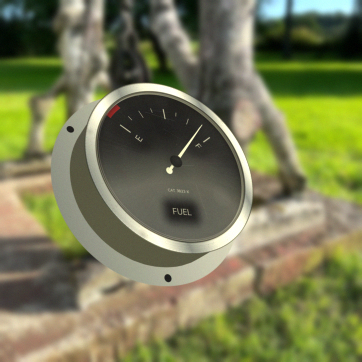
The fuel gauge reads **0.875**
